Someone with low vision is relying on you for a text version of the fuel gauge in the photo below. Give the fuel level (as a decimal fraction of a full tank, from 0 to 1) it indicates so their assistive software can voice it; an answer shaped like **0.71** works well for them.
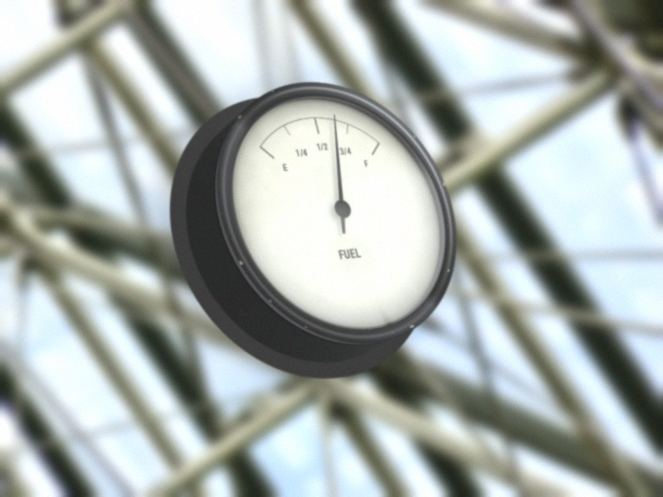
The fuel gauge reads **0.625**
